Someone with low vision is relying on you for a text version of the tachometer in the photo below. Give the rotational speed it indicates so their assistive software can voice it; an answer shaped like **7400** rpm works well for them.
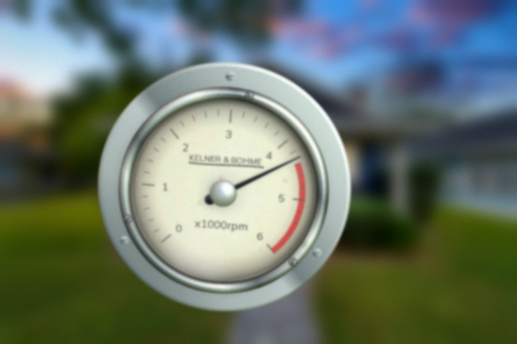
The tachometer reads **4300** rpm
